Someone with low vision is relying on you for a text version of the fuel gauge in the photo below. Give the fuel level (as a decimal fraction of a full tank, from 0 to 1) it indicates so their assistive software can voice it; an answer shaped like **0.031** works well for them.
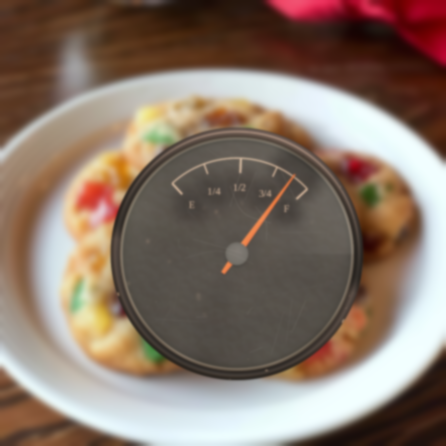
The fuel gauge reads **0.875**
